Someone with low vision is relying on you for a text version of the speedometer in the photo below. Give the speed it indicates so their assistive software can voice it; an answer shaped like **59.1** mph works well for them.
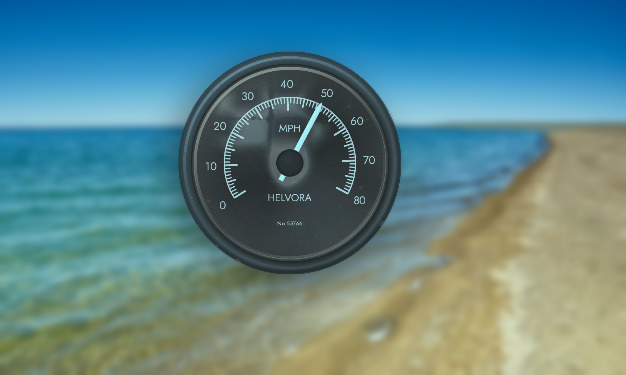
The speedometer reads **50** mph
